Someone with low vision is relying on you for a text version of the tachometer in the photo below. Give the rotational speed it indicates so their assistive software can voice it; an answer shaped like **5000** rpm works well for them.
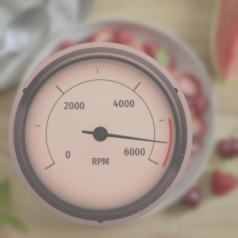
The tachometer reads **5500** rpm
